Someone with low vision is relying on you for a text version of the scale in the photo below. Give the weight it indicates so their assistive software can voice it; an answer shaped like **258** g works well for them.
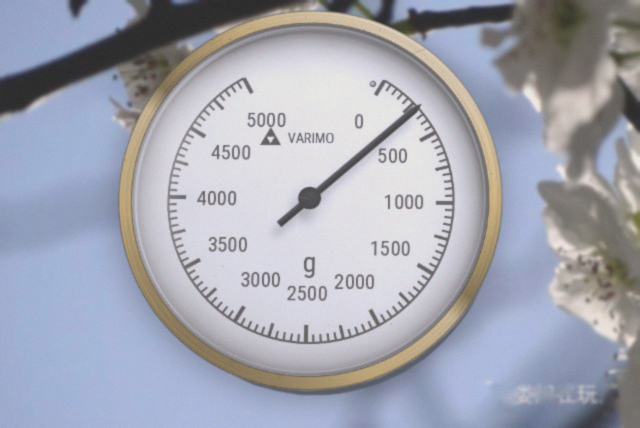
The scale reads **300** g
